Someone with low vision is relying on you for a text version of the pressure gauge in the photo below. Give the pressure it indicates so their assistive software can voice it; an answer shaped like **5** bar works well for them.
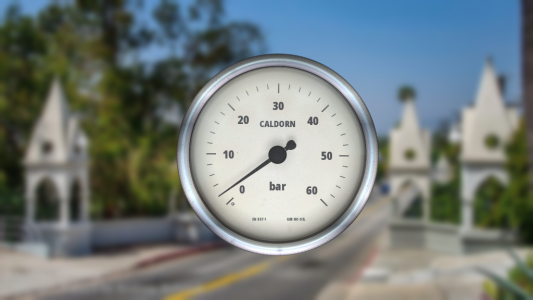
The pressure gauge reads **2** bar
